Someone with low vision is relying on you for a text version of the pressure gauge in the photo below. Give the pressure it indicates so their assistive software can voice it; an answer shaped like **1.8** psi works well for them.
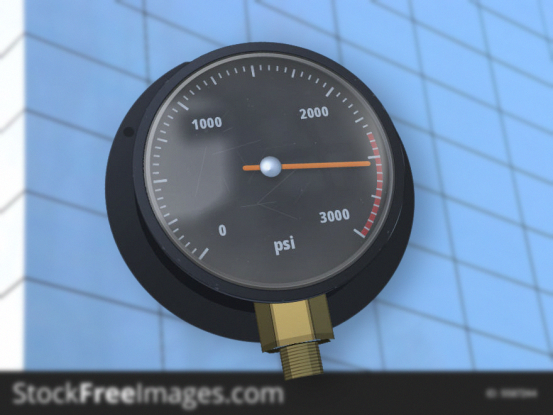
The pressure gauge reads **2550** psi
